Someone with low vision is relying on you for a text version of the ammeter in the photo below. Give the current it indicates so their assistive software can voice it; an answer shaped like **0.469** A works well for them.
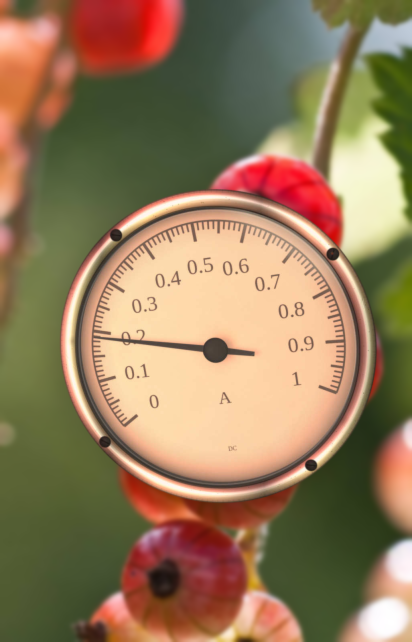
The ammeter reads **0.19** A
